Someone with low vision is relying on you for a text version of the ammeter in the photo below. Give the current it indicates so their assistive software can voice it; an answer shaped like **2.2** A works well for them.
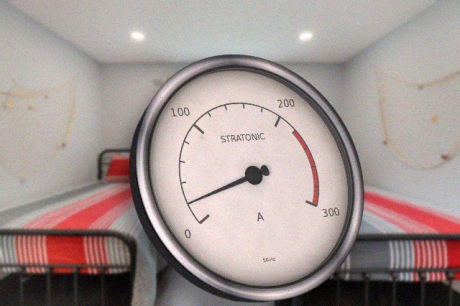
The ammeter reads **20** A
